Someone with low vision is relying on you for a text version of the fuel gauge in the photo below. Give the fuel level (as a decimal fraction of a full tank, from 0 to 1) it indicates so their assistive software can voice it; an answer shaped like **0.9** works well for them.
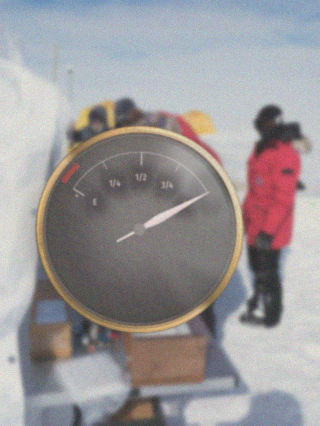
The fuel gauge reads **1**
